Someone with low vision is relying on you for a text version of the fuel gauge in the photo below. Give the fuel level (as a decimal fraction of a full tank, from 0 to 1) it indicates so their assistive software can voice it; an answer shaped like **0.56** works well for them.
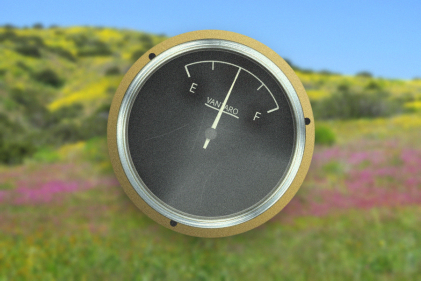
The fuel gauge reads **0.5**
